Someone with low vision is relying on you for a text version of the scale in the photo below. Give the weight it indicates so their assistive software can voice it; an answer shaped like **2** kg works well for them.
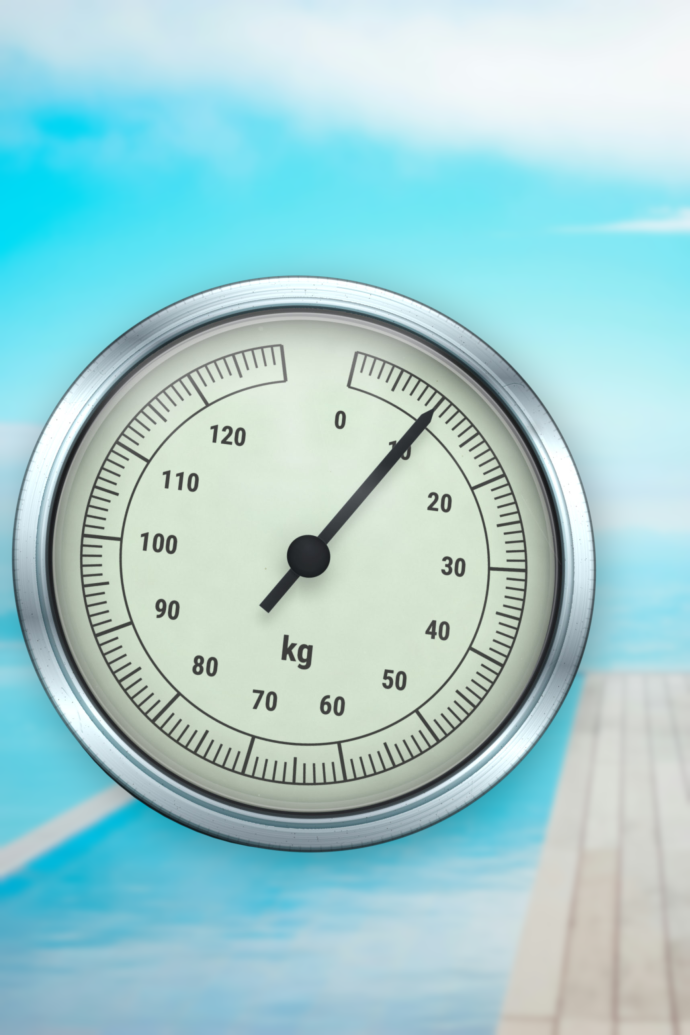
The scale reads **10** kg
